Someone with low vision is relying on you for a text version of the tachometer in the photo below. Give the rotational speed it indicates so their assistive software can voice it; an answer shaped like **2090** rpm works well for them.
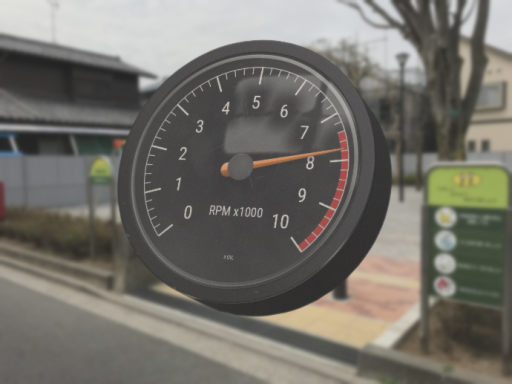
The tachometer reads **7800** rpm
